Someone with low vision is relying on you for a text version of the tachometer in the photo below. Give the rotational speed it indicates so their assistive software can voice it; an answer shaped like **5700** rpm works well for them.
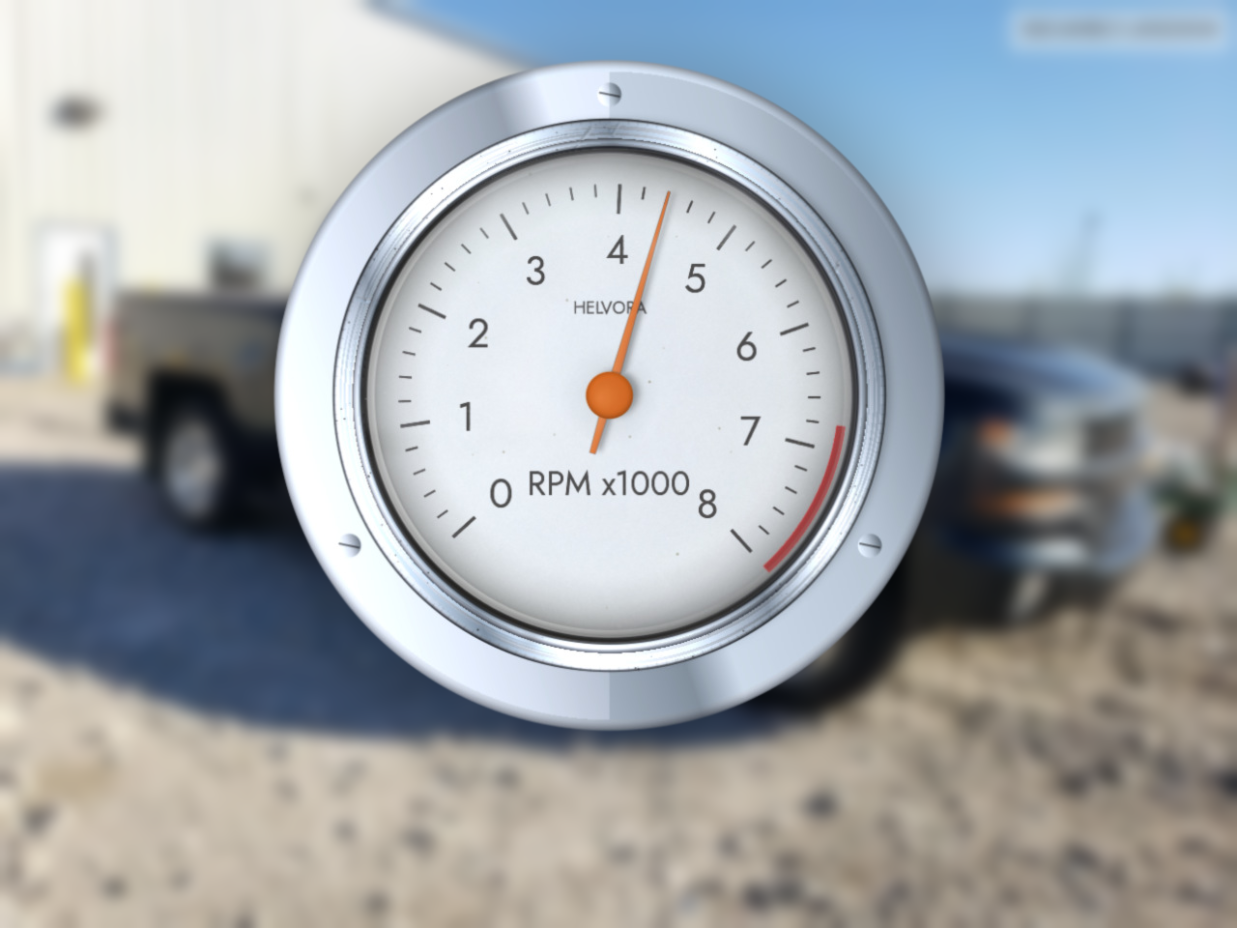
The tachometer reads **4400** rpm
